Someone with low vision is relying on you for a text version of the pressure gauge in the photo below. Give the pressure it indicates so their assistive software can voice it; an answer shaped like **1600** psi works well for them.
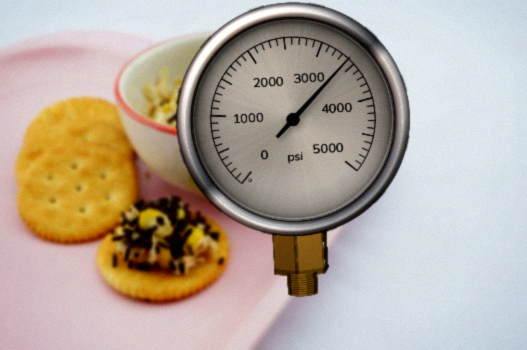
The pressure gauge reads **3400** psi
